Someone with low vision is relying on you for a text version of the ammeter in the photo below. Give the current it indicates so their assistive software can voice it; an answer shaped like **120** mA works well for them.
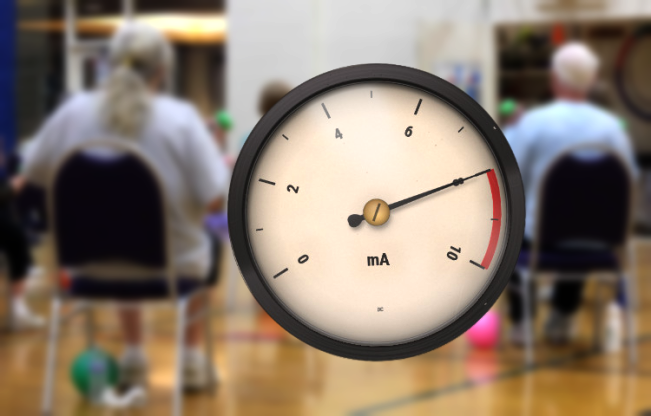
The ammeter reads **8** mA
